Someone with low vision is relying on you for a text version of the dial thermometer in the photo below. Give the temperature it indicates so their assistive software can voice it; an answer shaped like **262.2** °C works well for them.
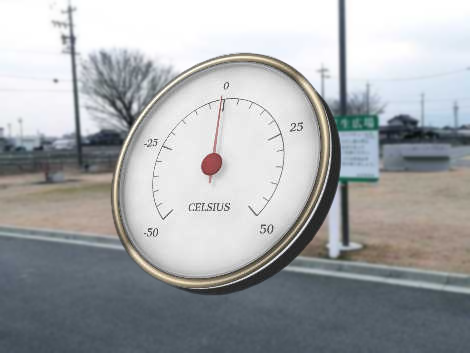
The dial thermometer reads **0** °C
